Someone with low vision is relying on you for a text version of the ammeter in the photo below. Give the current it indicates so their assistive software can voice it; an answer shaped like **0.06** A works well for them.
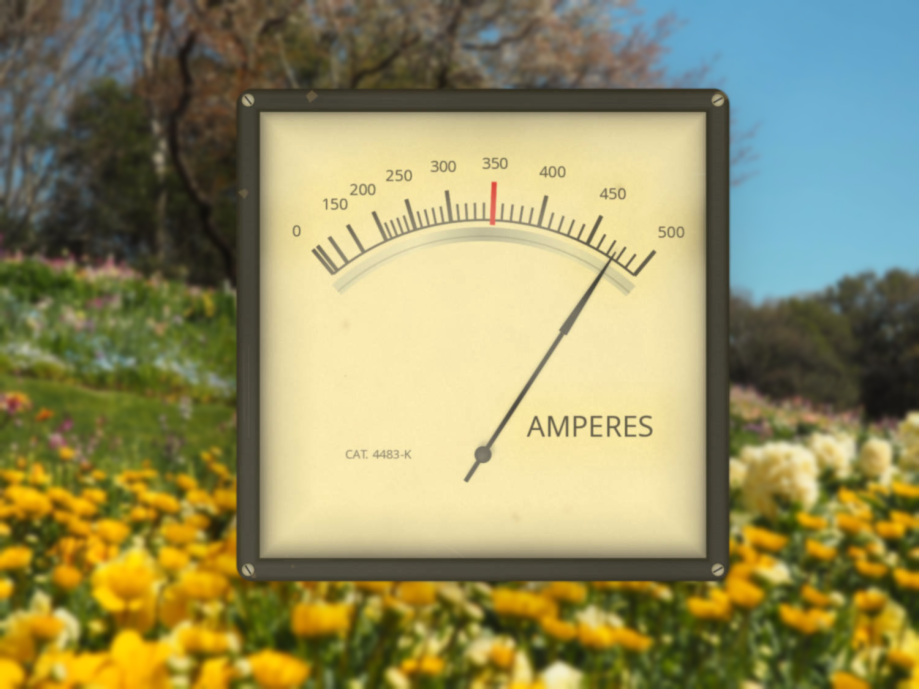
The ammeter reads **475** A
